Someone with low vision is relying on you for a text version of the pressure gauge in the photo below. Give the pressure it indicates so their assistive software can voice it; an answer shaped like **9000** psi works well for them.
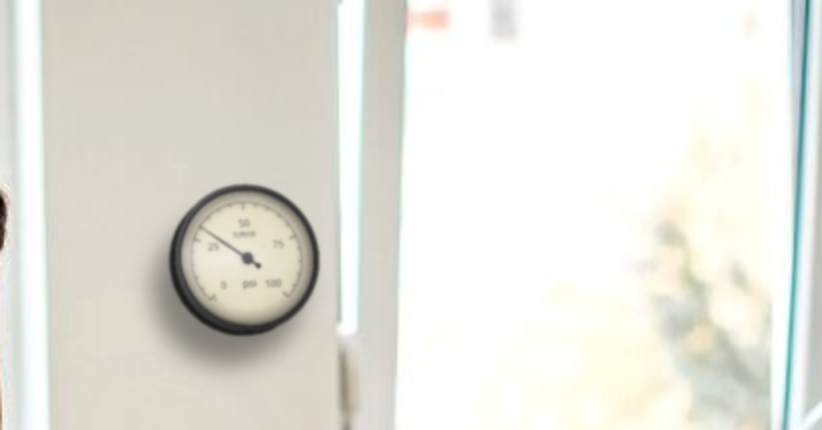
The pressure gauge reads **30** psi
